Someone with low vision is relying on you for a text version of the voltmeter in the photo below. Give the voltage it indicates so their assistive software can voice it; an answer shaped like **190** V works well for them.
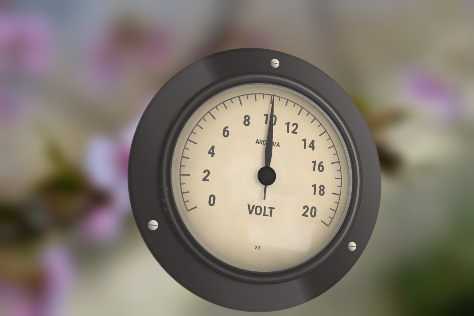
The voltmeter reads **10** V
